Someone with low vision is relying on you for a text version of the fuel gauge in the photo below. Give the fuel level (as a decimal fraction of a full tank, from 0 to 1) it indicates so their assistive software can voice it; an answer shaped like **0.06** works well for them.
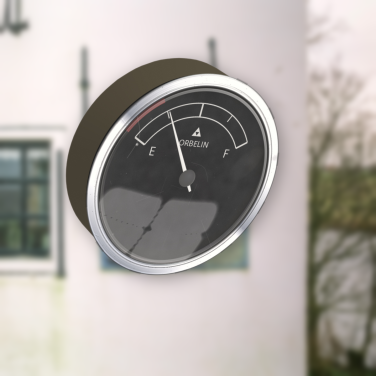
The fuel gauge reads **0.25**
